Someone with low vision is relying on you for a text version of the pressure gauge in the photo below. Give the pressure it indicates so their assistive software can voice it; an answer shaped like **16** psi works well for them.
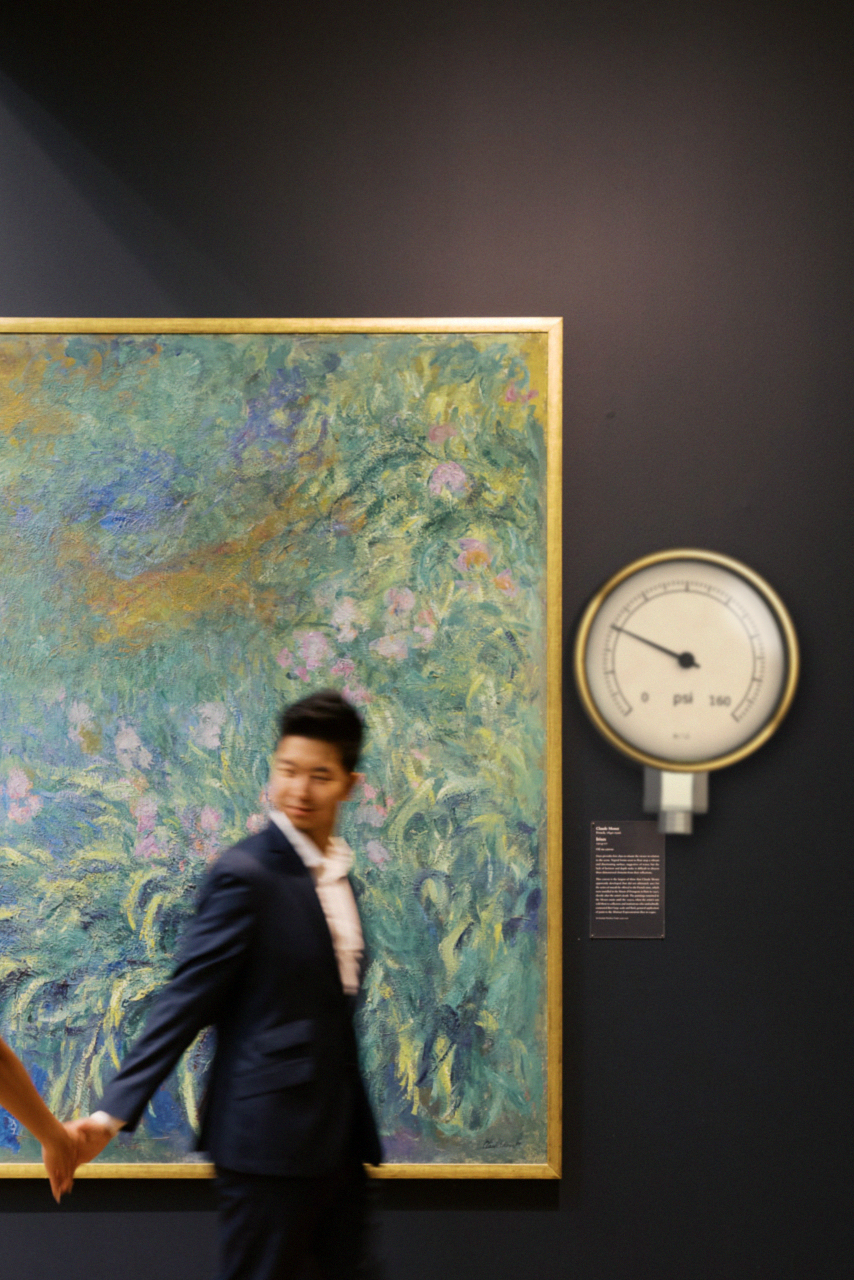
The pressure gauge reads **40** psi
